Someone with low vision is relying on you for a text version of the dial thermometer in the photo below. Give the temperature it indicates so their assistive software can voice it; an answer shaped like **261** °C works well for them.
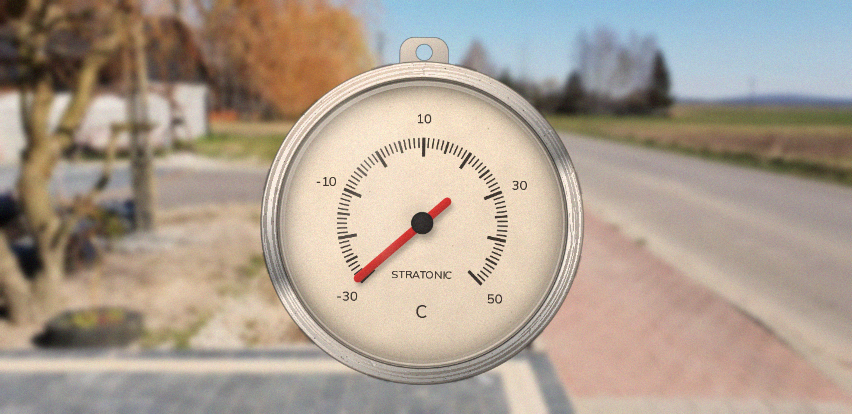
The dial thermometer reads **-29** °C
